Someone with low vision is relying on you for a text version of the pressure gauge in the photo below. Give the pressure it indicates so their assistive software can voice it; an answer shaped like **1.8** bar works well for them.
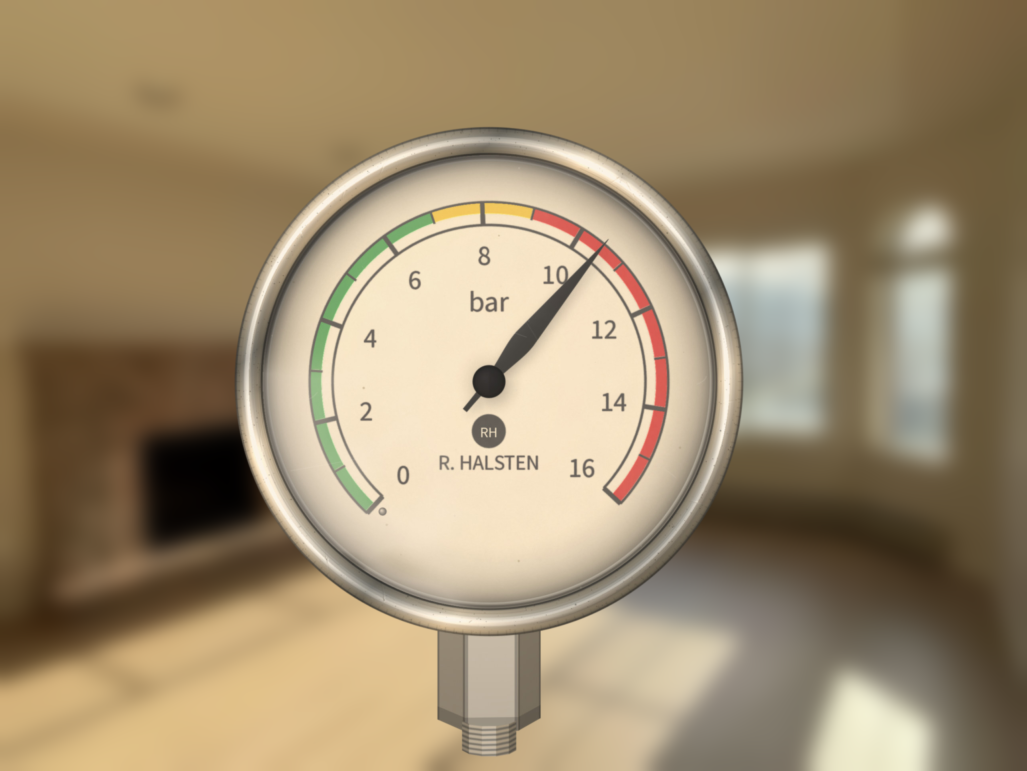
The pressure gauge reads **10.5** bar
